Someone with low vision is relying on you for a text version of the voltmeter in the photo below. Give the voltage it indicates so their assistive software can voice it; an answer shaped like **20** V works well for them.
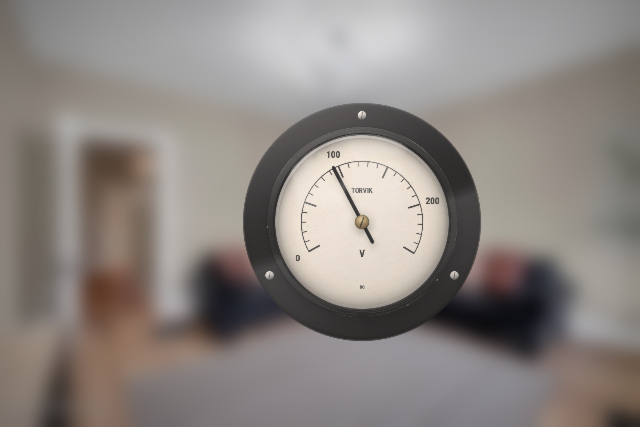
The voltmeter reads **95** V
